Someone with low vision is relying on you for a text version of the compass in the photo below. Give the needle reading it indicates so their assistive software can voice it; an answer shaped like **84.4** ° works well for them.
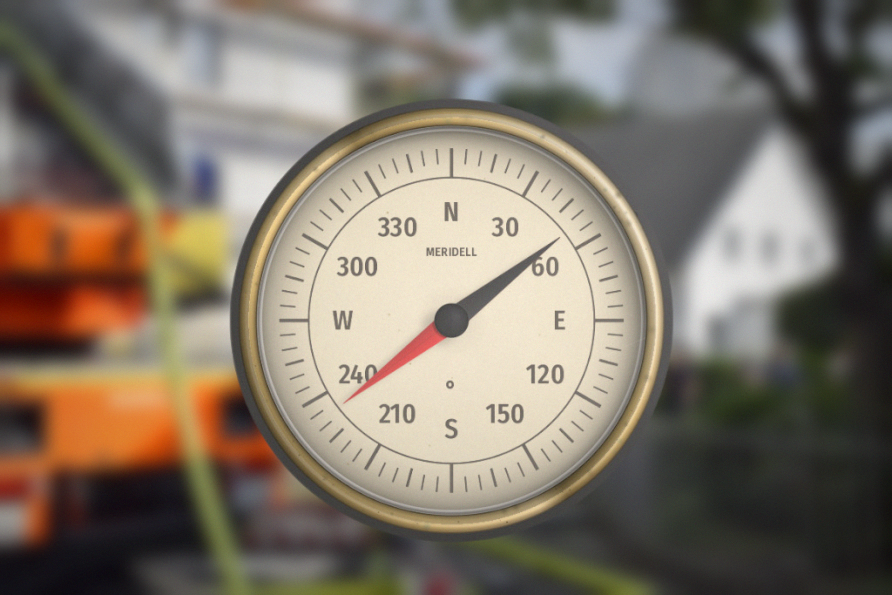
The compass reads **232.5** °
